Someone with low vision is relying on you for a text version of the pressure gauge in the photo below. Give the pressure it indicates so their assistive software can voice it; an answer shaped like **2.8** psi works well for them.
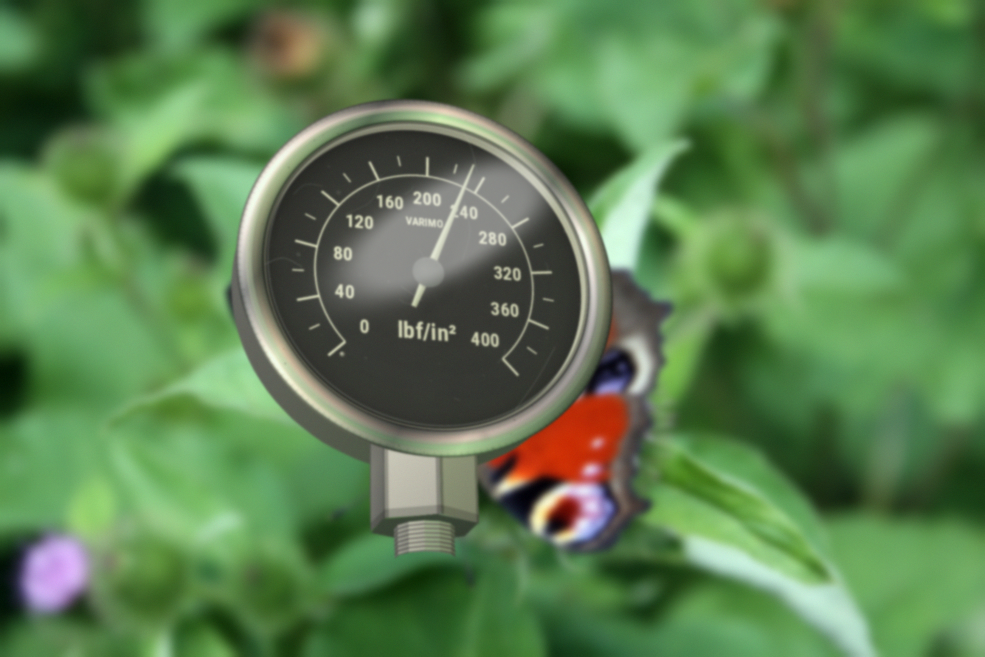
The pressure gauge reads **230** psi
